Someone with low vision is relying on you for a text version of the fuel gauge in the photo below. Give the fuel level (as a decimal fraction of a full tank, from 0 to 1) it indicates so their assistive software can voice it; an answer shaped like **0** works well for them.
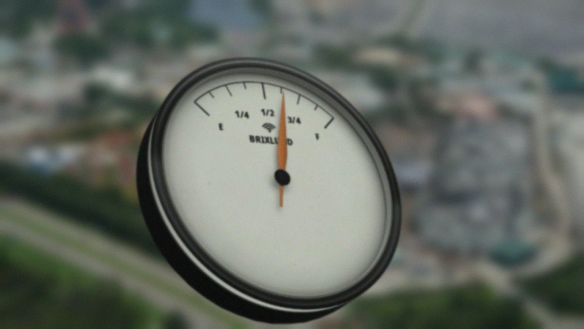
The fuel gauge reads **0.625**
